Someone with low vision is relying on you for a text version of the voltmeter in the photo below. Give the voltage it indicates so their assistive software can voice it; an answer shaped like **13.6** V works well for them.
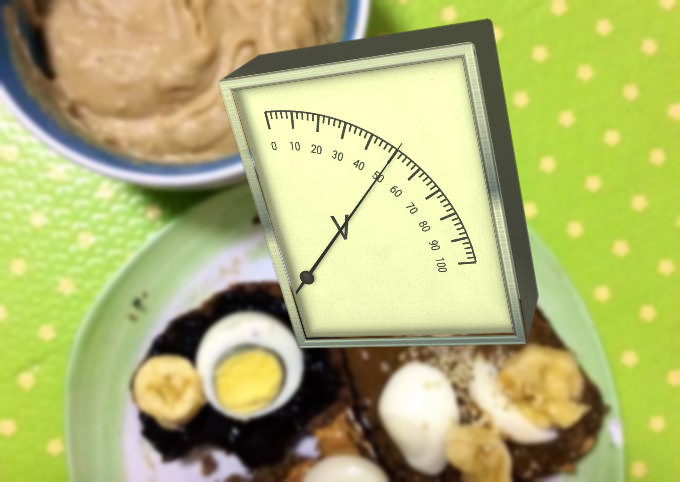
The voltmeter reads **50** V
